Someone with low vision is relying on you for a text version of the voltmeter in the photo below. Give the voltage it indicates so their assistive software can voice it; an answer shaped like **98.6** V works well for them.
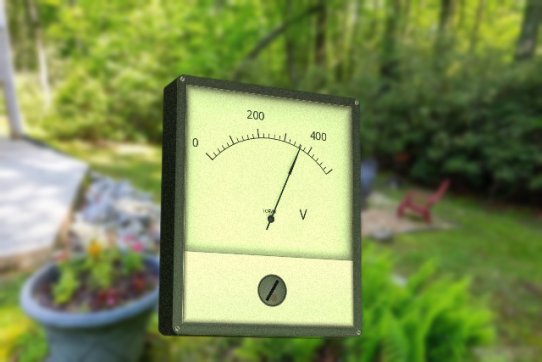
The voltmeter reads **360** V
